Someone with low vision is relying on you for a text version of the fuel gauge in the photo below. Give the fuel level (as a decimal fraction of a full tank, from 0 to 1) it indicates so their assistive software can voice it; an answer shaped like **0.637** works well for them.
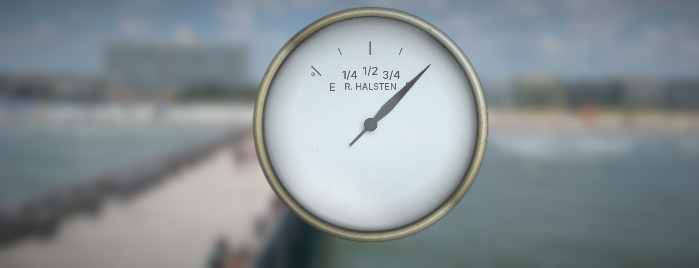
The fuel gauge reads **1**
